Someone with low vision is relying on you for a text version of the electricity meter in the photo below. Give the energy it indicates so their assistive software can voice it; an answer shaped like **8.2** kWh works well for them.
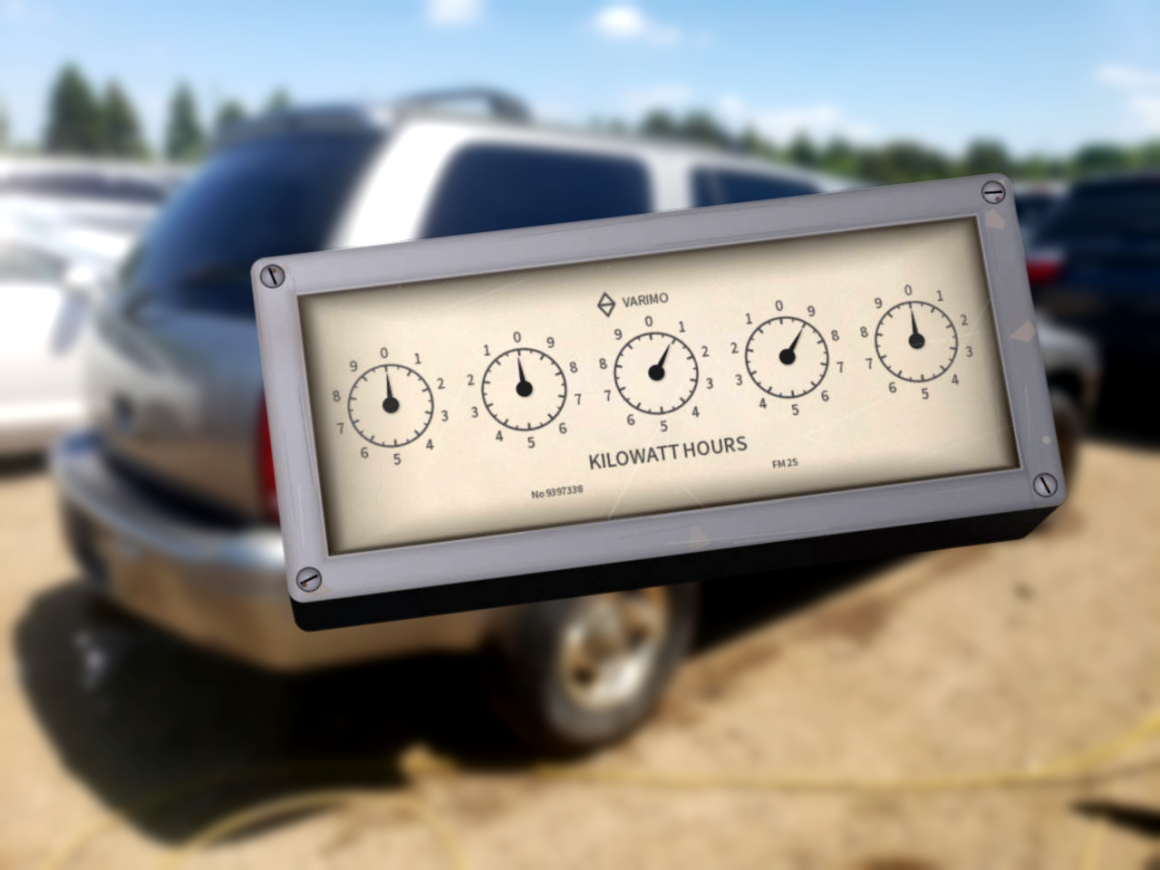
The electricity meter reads **90** kWh
